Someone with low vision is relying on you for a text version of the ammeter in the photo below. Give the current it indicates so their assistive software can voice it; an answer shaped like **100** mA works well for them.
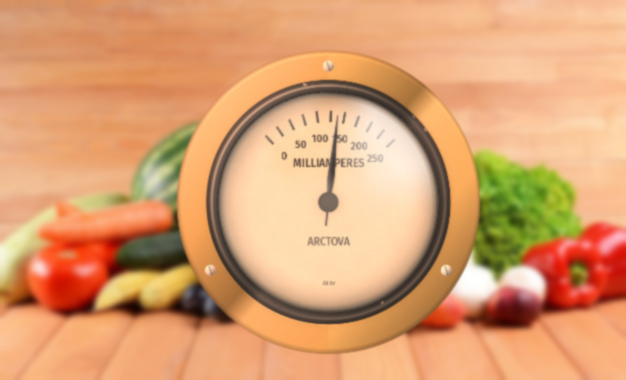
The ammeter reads **137.5** mA
